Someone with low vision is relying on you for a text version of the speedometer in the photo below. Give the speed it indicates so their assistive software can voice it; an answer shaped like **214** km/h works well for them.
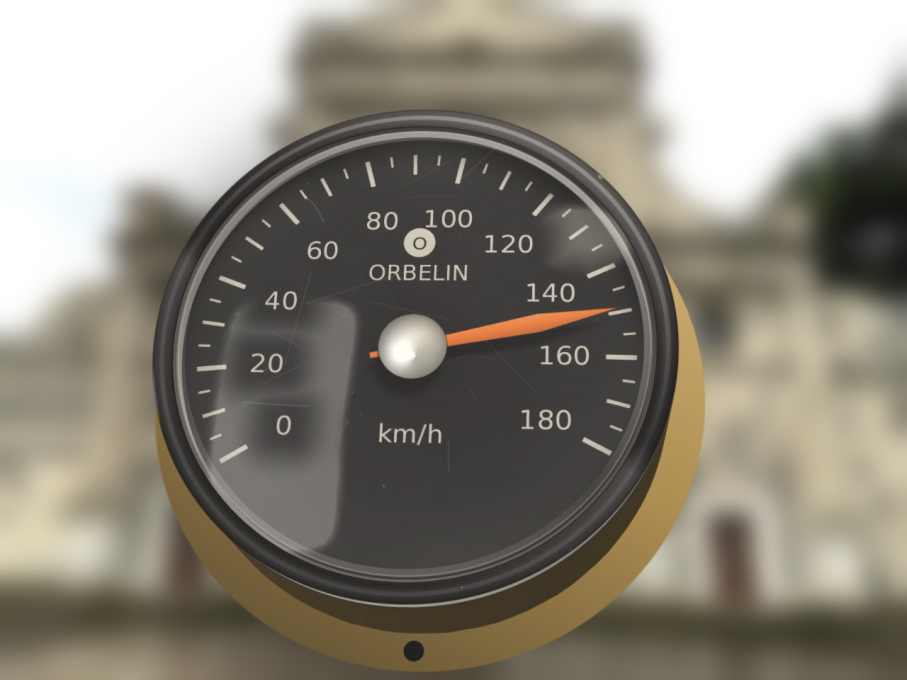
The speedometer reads **150** km/h
